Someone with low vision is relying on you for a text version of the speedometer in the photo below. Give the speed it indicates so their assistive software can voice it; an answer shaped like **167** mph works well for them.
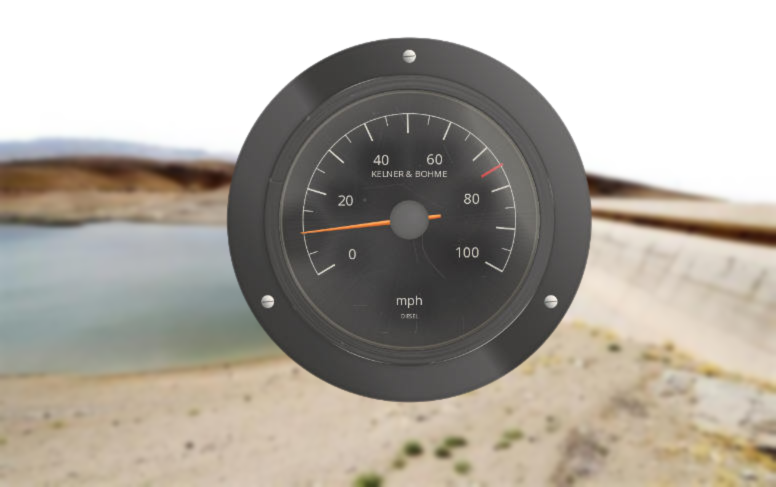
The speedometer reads **10** mph
